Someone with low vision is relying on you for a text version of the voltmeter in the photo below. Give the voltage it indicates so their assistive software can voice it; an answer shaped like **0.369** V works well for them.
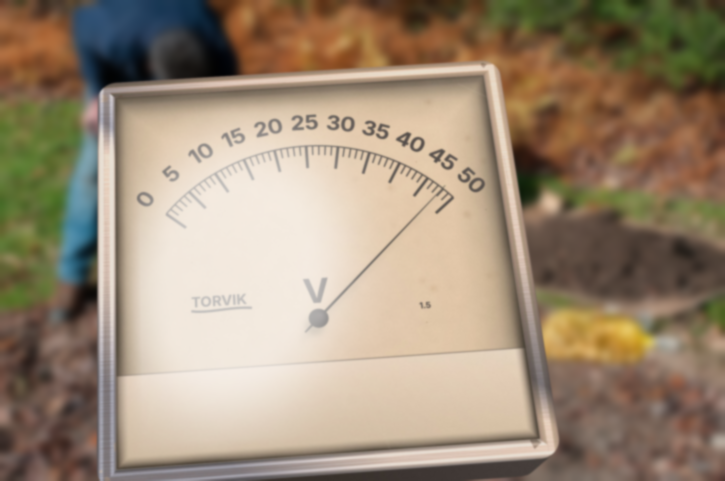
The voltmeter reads **48** V
